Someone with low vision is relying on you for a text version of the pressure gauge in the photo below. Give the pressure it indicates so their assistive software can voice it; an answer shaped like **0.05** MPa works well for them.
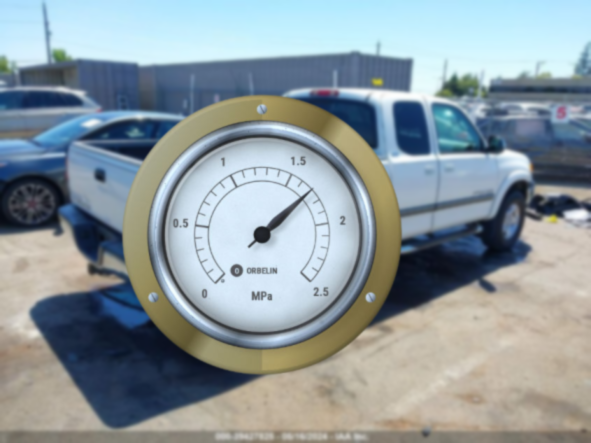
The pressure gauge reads **1.7** MPa
